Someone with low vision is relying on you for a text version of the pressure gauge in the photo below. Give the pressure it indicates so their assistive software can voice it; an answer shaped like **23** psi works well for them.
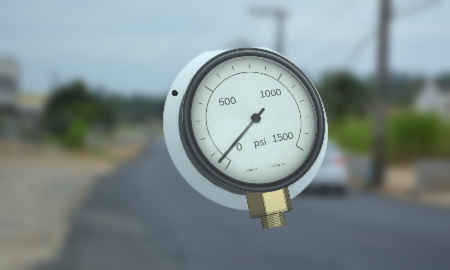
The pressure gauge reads **50** psi
